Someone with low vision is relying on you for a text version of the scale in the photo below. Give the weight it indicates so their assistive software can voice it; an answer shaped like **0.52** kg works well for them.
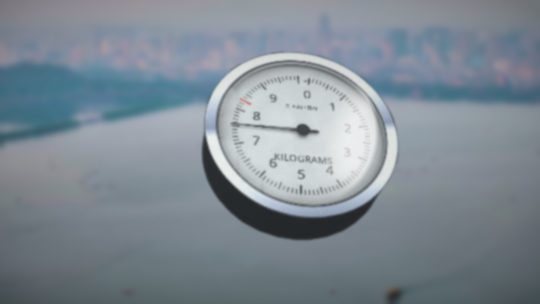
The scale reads **7.5** kg
